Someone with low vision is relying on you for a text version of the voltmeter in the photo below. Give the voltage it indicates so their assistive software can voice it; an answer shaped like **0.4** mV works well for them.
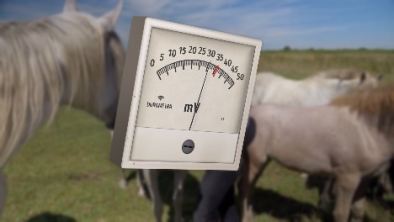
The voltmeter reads **30** mV
